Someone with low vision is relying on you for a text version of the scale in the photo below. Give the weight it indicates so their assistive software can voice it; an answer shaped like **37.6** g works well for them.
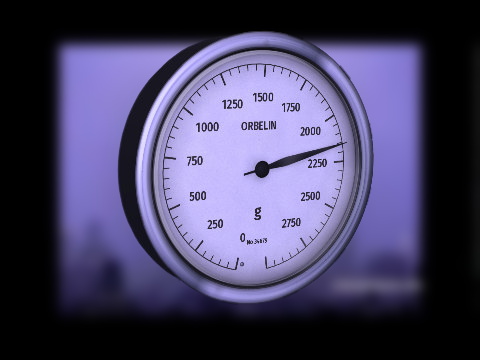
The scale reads **2150** g
